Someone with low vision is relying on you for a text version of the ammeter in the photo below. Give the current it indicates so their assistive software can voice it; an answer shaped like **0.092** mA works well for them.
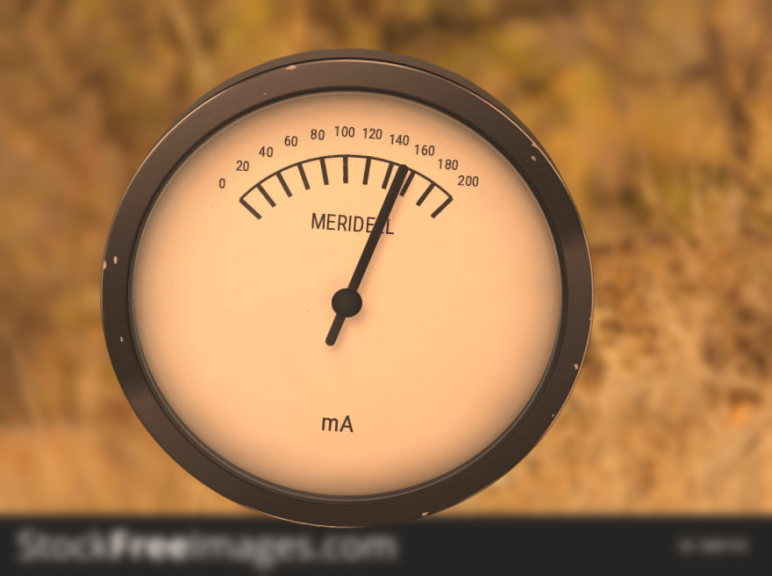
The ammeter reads **150** mA
